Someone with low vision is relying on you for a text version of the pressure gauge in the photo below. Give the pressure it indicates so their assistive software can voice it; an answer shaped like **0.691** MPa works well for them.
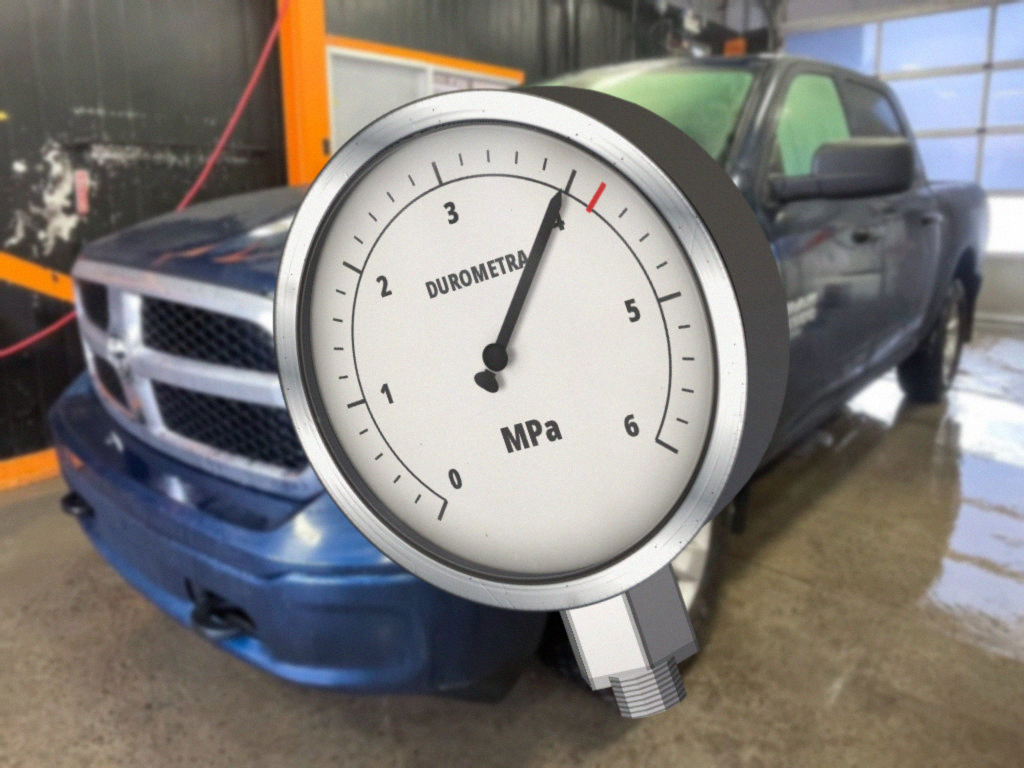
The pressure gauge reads **4** MPa
